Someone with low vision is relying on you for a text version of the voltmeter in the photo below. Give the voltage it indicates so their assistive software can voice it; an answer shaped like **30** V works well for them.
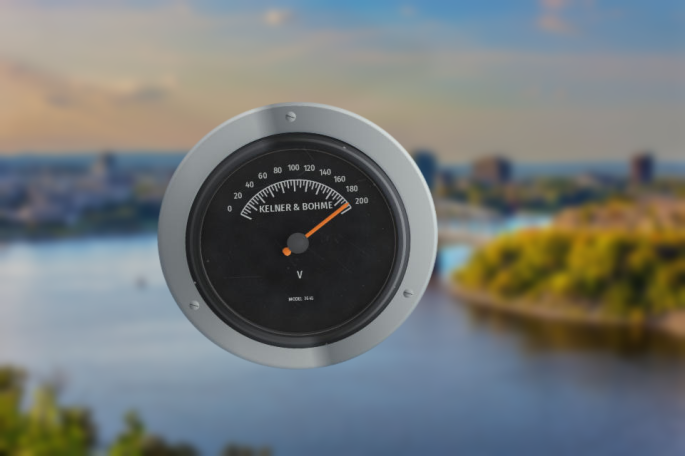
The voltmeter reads **190** V
